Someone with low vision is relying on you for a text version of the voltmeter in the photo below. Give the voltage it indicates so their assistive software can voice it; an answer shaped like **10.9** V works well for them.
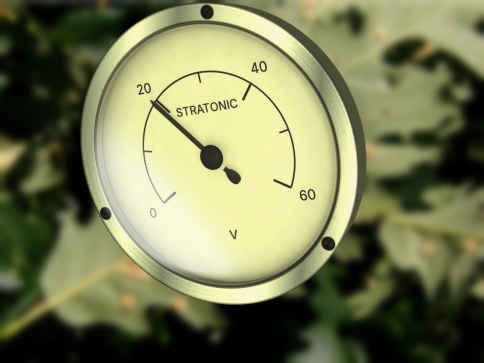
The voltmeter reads **20** V
